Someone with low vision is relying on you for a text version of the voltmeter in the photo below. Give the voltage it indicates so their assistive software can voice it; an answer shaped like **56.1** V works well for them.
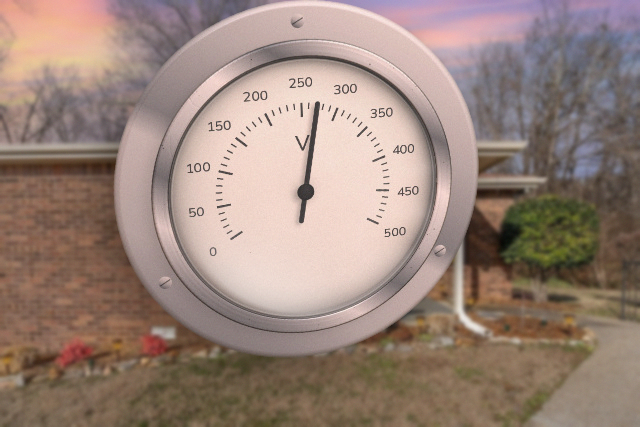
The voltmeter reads **270** V
